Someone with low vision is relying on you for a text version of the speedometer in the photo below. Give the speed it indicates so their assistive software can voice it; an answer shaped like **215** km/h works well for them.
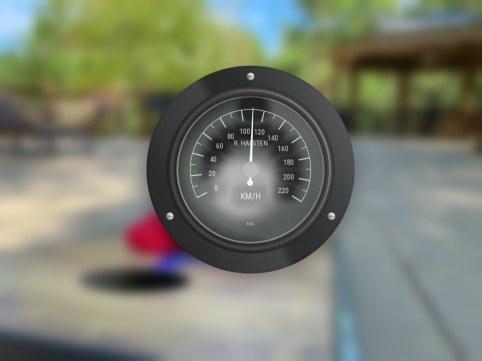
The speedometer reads **110** km/h
